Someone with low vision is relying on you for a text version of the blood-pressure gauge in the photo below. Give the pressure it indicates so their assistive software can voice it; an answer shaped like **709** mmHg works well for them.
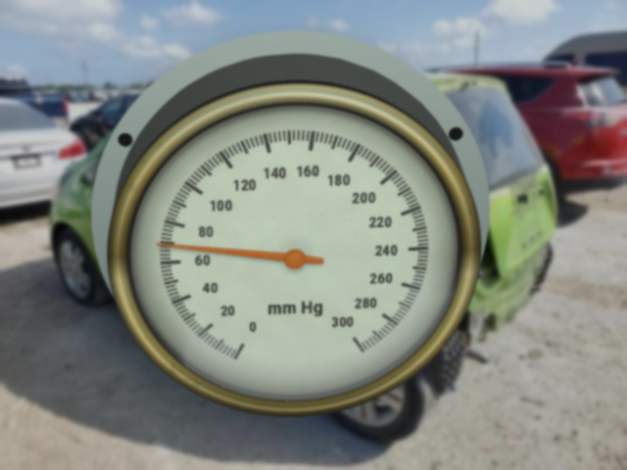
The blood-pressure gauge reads **70** mmHg
